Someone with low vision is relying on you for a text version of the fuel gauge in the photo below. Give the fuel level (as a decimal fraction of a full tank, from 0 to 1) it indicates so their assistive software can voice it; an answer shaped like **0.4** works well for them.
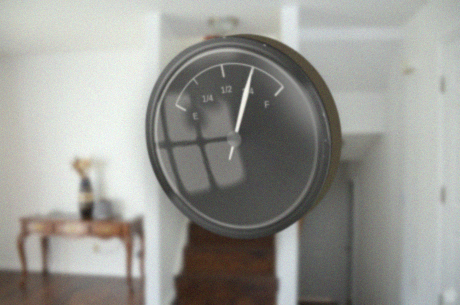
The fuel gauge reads **0.75**
